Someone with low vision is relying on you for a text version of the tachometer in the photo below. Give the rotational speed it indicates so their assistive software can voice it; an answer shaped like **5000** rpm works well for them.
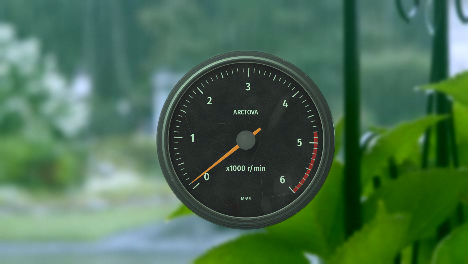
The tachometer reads **100** rpm
